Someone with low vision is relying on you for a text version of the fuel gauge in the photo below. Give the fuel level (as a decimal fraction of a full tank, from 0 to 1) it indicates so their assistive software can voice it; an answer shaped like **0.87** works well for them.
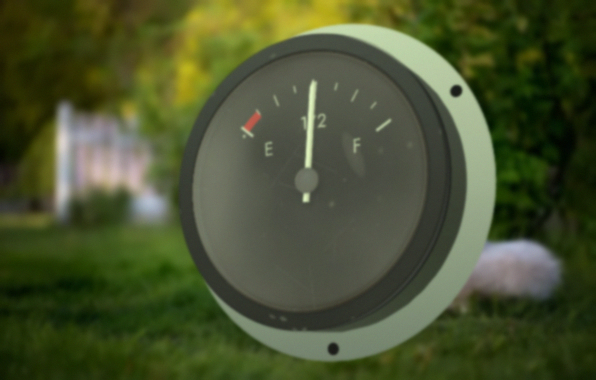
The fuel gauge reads **0.5**
